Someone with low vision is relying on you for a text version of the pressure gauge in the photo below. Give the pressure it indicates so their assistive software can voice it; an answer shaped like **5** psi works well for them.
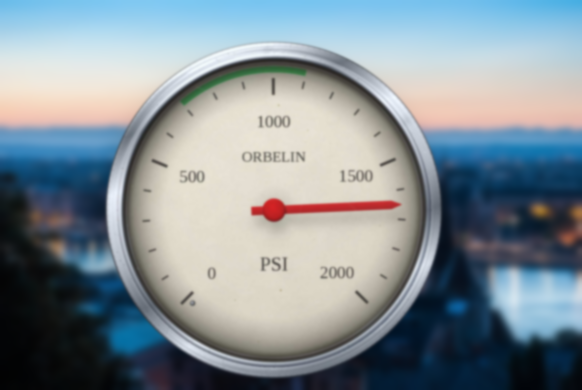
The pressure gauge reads **1650** psi
